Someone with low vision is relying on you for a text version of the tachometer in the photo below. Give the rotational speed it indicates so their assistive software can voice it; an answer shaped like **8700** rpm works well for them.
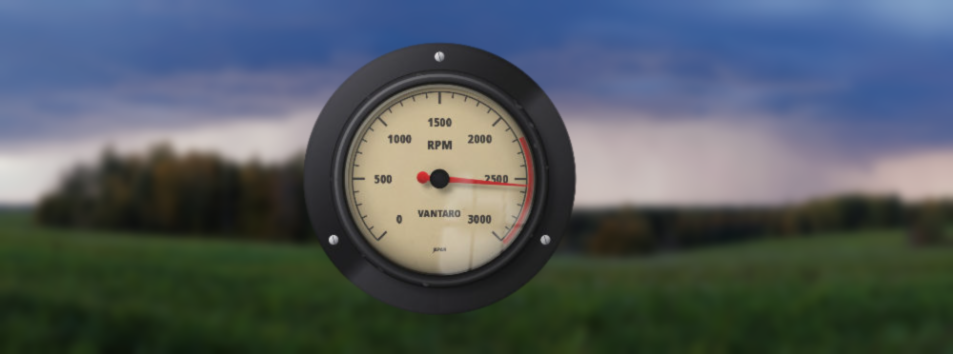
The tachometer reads **2550** rpm
